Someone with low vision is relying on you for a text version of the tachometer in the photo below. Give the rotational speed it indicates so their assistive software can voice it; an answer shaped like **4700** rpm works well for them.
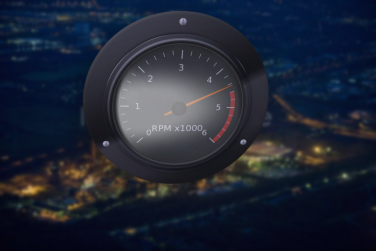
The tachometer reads **4400** rpm
